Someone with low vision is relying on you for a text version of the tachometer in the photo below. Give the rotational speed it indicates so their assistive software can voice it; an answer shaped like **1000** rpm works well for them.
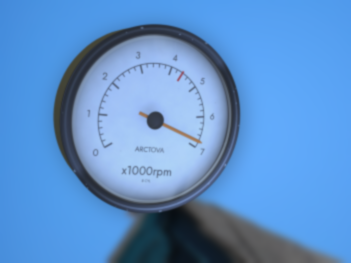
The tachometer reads **6800** rpm
